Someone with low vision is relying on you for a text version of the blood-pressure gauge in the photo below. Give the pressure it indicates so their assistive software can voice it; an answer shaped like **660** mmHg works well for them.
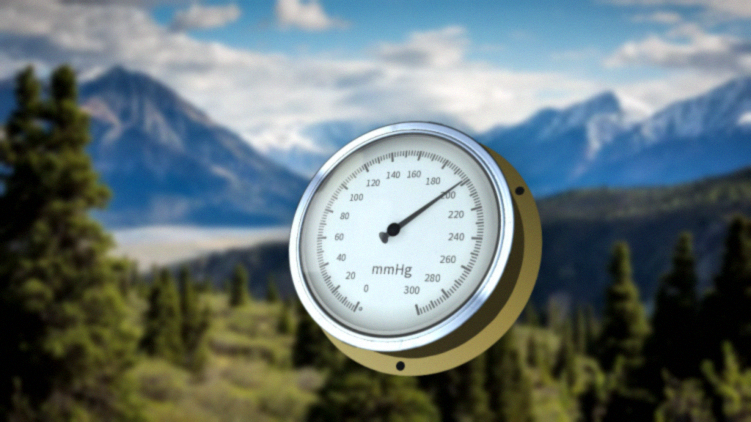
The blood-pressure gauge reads **200** mmHg
